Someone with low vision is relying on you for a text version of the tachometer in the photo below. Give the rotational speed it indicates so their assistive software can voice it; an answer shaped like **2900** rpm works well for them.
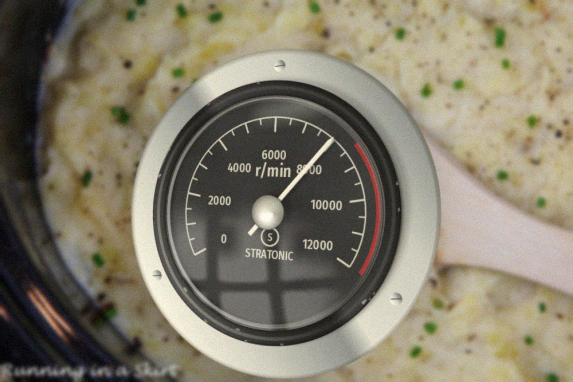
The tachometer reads **8000** rpm
